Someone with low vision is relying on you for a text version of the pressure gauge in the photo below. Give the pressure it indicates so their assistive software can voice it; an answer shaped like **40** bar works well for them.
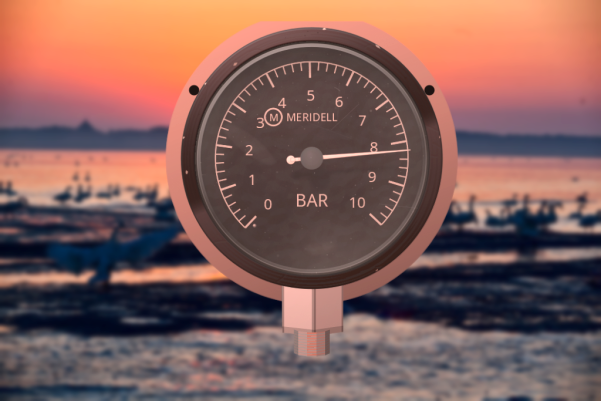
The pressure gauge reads **8.2** bar
